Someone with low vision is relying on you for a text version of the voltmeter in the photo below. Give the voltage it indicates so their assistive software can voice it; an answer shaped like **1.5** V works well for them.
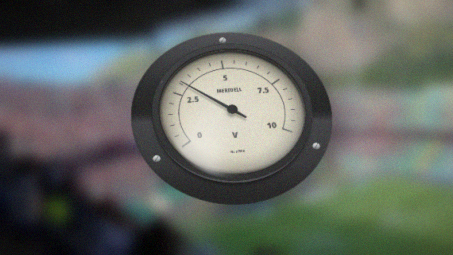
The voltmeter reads **3** V
